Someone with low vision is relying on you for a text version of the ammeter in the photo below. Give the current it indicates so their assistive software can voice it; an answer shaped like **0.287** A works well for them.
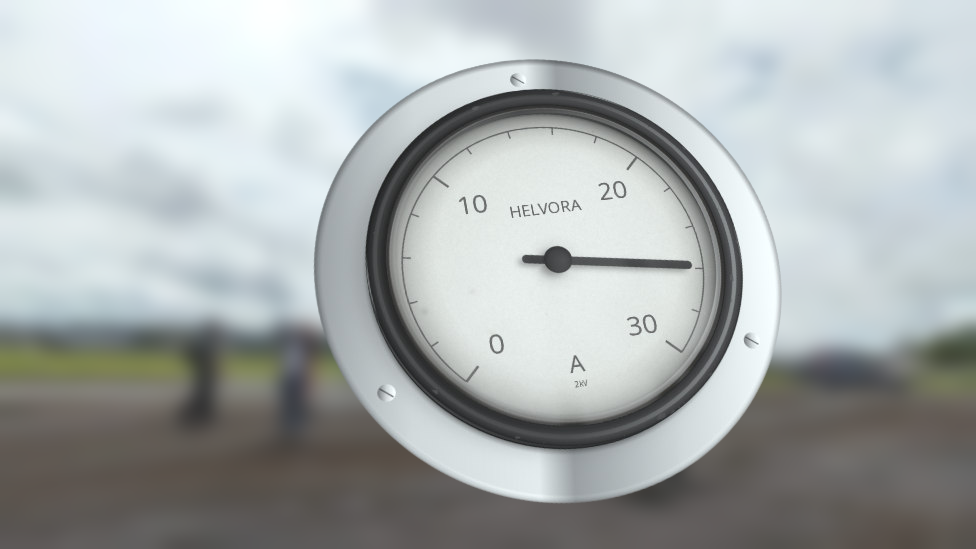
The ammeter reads **26** A
